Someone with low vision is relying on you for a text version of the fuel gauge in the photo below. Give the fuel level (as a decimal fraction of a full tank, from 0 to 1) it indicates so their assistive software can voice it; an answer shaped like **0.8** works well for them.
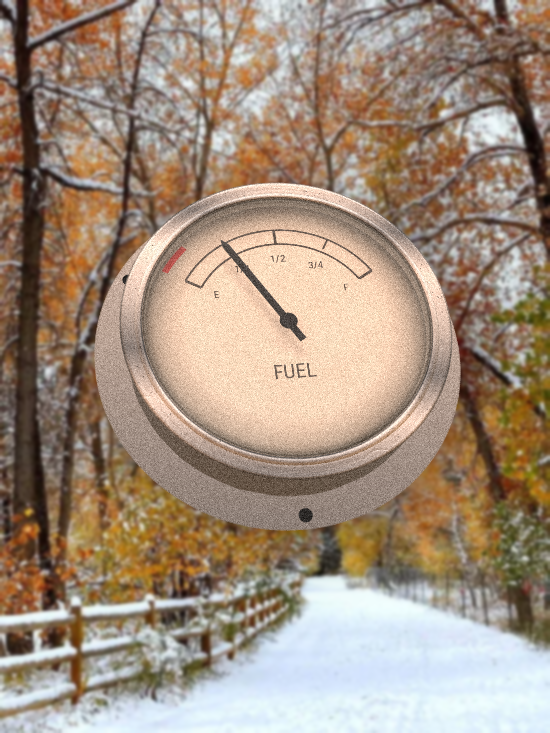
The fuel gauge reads **0.25**
